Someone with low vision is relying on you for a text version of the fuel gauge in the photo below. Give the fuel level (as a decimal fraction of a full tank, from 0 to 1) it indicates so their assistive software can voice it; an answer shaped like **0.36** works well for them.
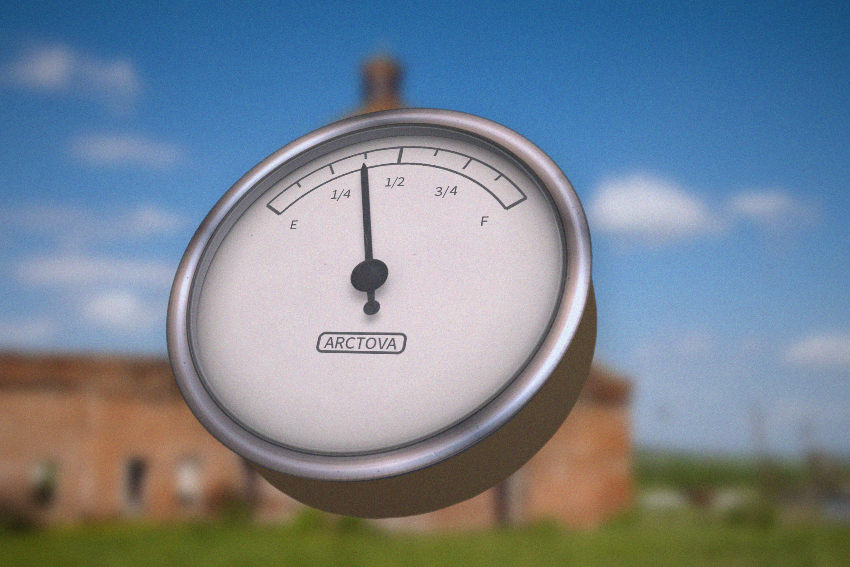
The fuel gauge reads **0.375**
